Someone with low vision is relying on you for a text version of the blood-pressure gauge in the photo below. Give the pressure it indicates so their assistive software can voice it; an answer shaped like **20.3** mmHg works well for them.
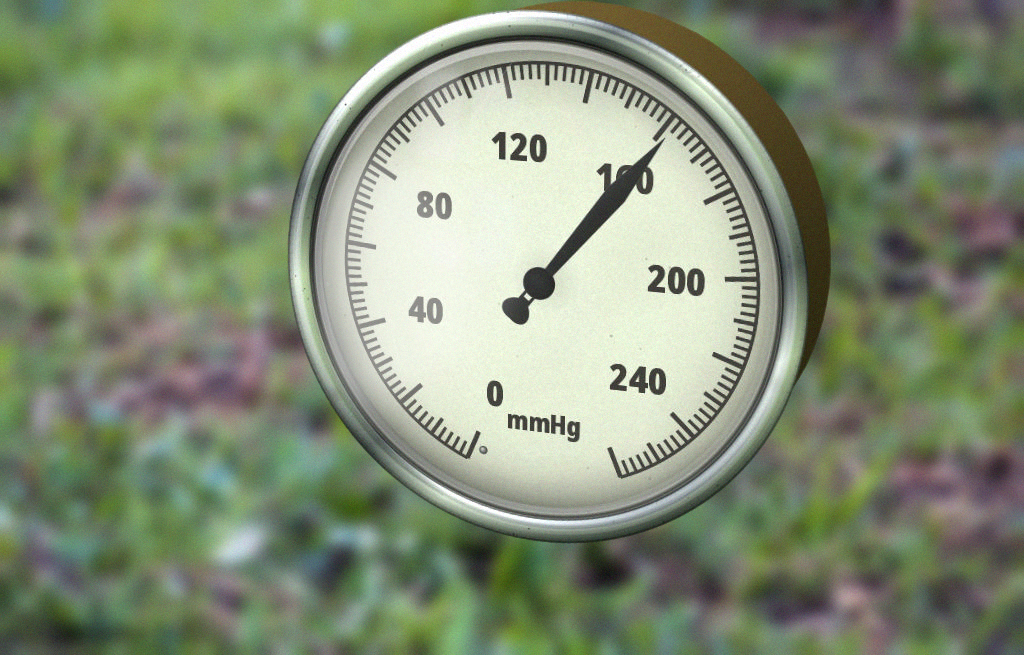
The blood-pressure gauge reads **162** mmHg
